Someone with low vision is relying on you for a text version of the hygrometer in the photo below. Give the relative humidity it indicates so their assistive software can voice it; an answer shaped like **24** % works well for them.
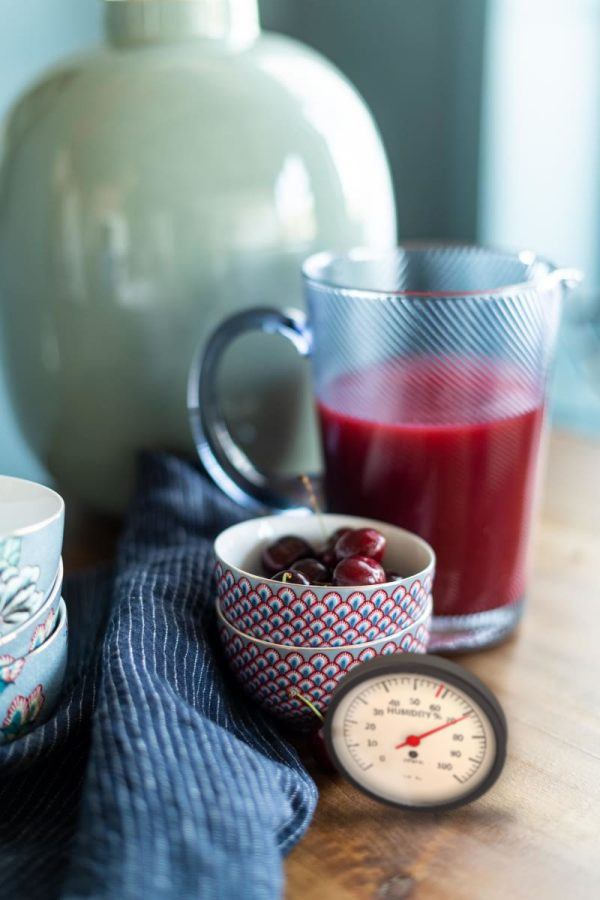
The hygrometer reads **70** %
